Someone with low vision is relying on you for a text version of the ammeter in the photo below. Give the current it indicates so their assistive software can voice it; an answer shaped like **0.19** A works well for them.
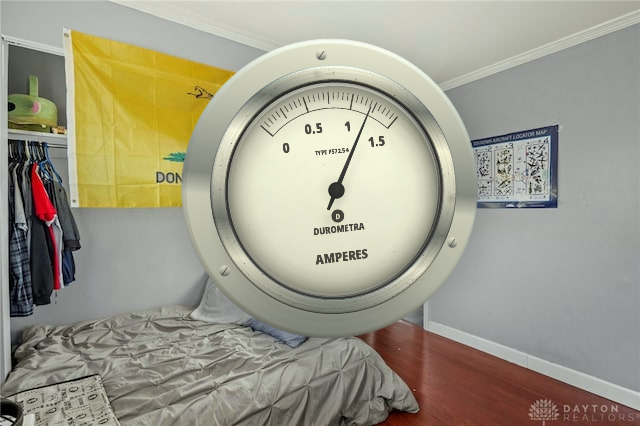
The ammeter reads **1.2** A
